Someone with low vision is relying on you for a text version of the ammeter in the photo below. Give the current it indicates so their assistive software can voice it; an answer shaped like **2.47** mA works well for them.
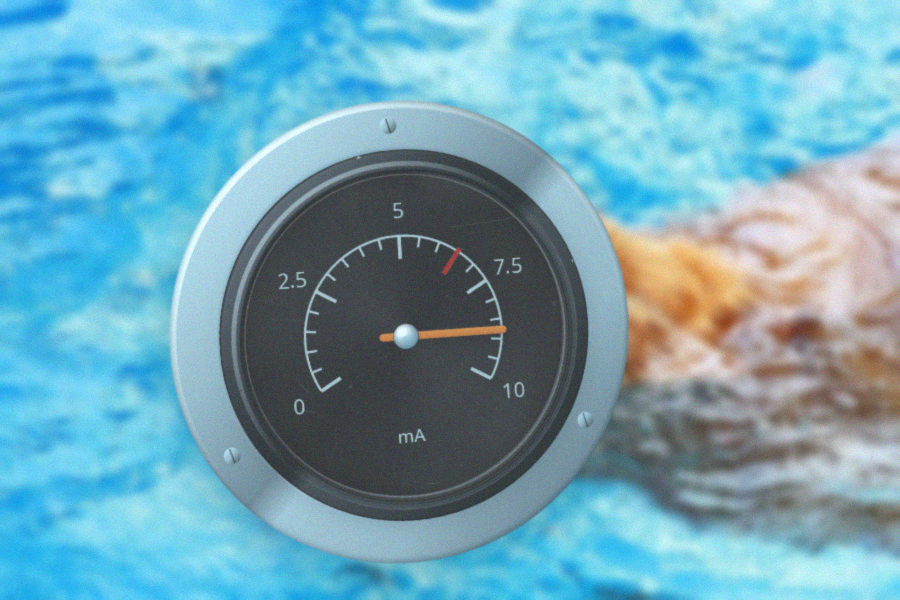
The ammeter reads **8.75** mA
